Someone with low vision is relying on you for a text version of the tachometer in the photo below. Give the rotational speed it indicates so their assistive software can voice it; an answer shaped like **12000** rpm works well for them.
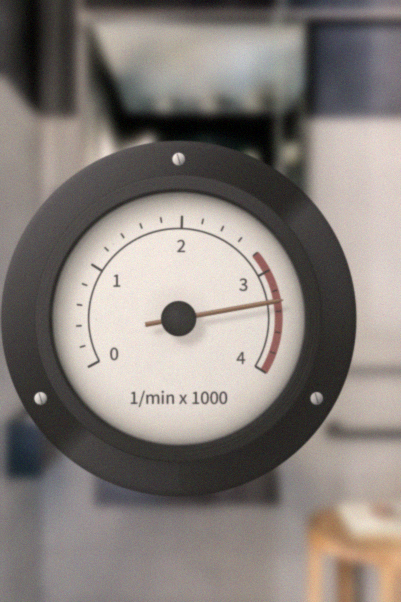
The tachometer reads **3300** rpm
